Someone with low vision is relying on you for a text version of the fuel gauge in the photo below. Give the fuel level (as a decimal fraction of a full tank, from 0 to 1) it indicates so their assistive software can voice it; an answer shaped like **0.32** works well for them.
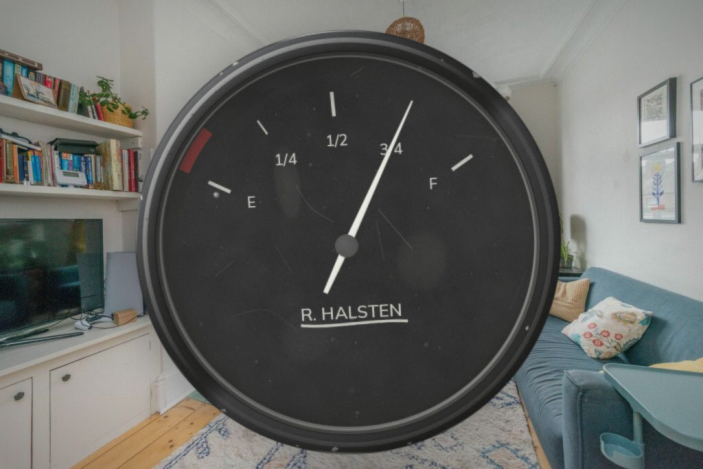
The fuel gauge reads **0.75**
